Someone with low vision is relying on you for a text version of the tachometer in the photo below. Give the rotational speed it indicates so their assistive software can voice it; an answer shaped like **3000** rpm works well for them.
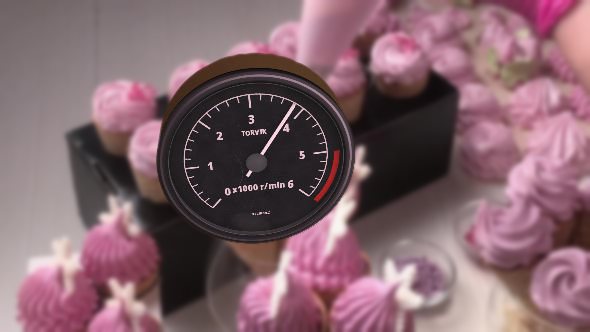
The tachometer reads **3800** rpm
